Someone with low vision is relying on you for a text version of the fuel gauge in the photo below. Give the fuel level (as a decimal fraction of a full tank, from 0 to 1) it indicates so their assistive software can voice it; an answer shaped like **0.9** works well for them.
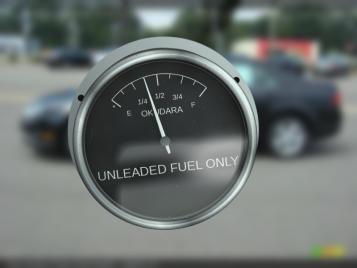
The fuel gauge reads **0.375**
